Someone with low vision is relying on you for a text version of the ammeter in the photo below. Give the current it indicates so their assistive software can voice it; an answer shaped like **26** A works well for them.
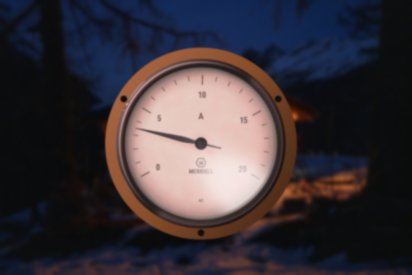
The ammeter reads **3.5** A
